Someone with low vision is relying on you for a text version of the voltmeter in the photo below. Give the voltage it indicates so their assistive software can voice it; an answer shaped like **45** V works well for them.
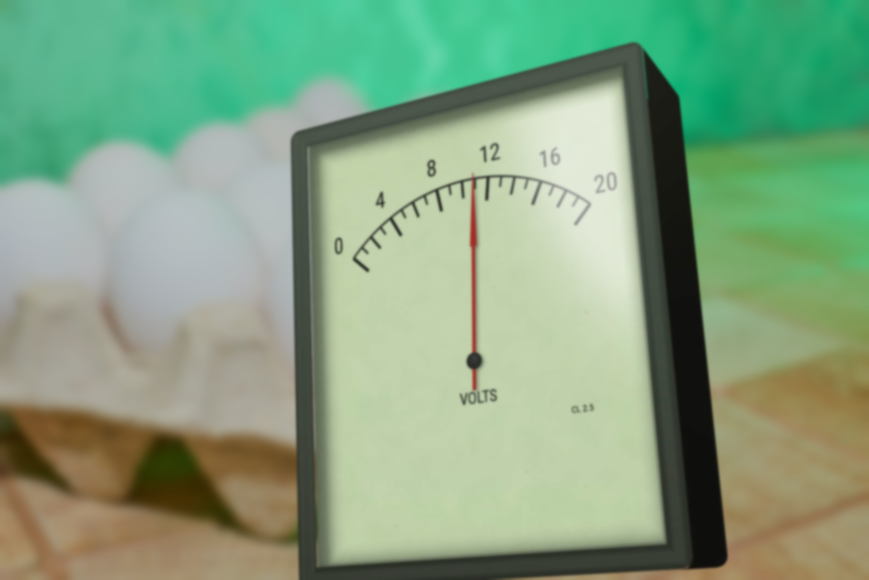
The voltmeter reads **11** V
